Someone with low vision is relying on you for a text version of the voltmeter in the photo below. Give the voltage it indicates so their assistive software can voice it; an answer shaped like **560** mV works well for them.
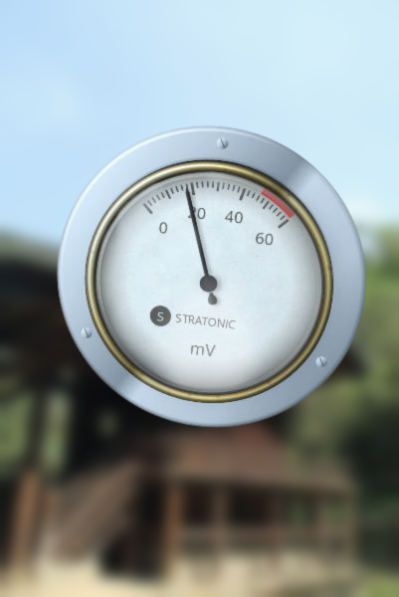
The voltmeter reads **18** mV
